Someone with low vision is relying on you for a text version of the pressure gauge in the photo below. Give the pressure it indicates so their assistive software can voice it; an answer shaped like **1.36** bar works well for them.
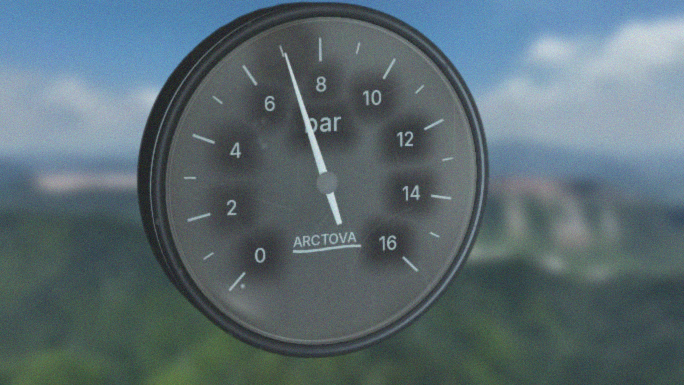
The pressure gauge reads **7** bar
